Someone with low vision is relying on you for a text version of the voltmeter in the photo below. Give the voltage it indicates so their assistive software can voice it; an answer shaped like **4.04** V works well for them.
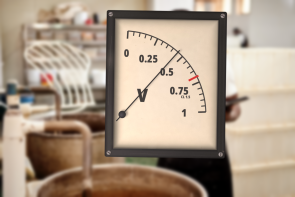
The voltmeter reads **0.45** V
